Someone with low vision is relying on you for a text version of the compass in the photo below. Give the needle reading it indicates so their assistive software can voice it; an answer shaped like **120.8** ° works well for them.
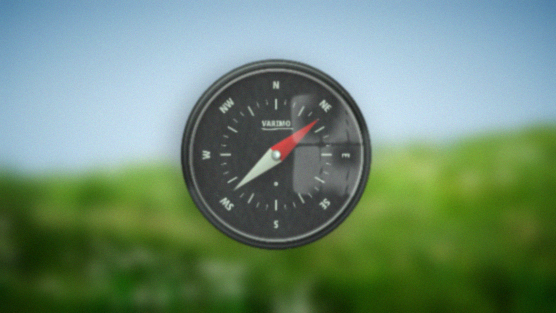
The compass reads **50** °
